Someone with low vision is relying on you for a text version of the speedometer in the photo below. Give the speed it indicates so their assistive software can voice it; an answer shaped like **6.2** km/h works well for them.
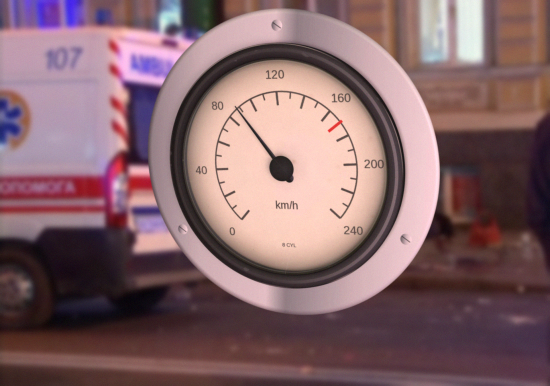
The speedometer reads **90** km/h
